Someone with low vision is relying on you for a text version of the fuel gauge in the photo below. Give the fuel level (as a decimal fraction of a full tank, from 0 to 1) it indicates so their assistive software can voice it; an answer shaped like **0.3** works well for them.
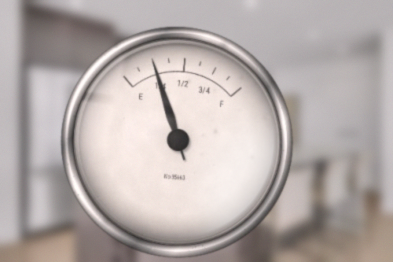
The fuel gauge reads **0.25**
